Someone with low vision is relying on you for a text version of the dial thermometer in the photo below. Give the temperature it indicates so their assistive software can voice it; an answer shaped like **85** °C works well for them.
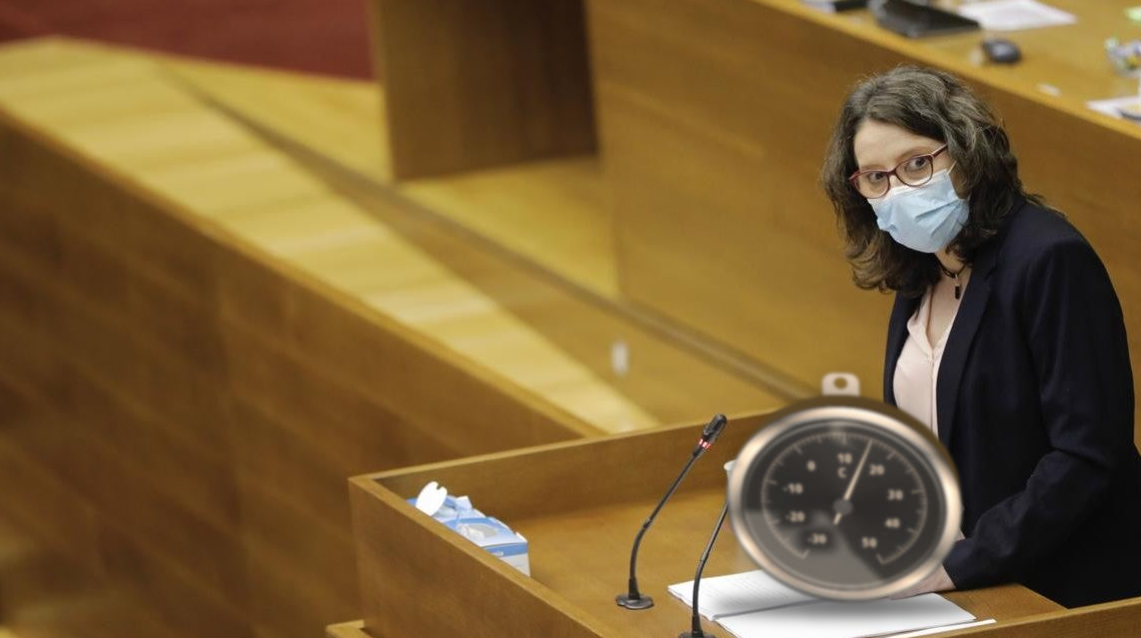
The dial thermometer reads **15** °C
